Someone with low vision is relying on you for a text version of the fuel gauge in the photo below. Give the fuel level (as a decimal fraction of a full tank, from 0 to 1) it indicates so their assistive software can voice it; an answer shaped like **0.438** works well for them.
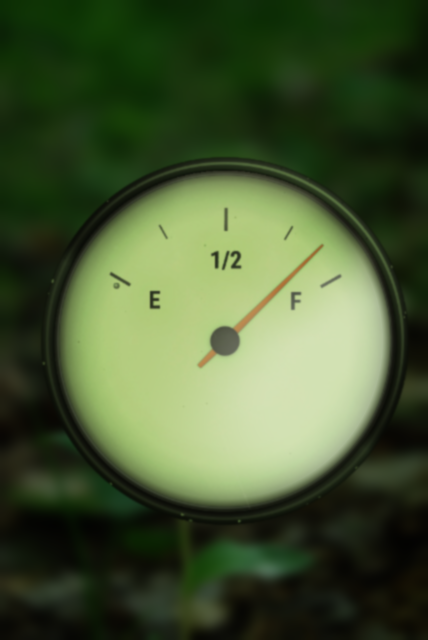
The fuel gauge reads **0.875**
